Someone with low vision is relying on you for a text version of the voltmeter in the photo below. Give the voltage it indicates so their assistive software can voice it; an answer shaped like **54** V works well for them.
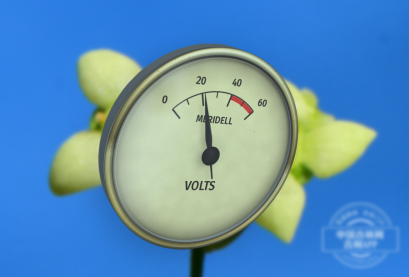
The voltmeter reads **20** V
